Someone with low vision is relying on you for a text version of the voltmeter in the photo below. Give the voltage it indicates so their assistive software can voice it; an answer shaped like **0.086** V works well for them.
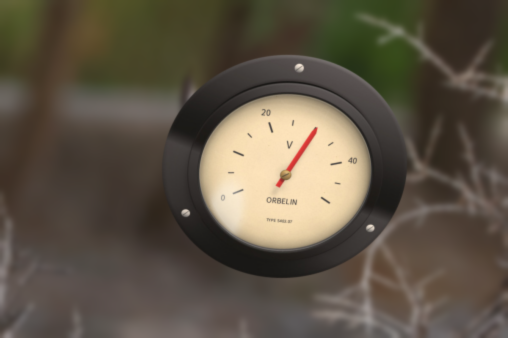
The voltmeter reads **30** V
